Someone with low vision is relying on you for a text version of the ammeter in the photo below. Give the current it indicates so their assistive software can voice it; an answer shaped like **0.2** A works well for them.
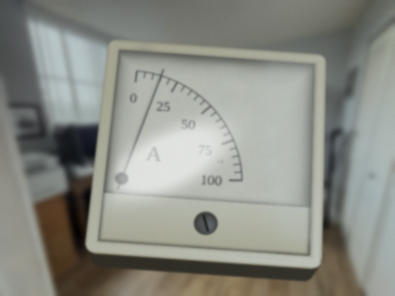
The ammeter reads **15** A
